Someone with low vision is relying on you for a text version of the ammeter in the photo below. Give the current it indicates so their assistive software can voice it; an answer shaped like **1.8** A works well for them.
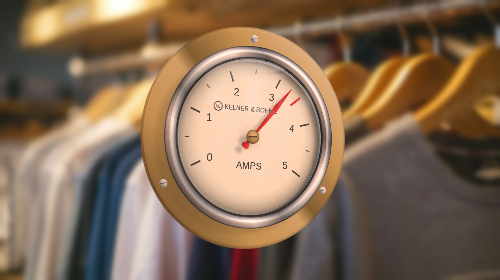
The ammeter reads **3.25** A
